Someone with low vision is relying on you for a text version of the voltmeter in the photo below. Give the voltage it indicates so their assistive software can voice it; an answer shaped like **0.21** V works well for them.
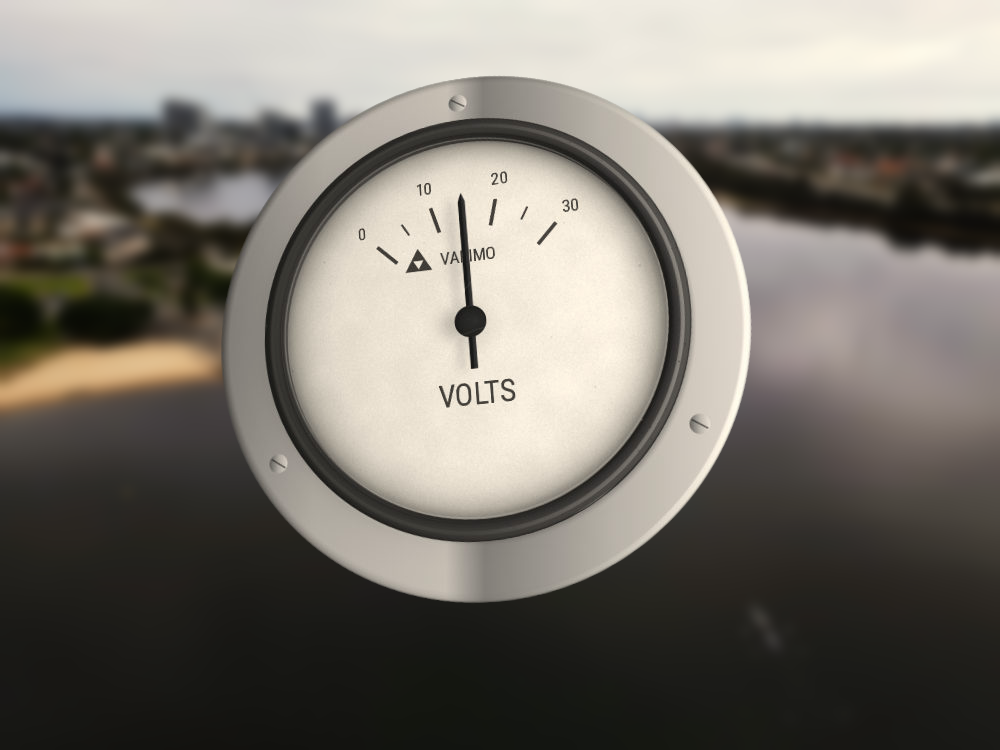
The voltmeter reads **15** V
